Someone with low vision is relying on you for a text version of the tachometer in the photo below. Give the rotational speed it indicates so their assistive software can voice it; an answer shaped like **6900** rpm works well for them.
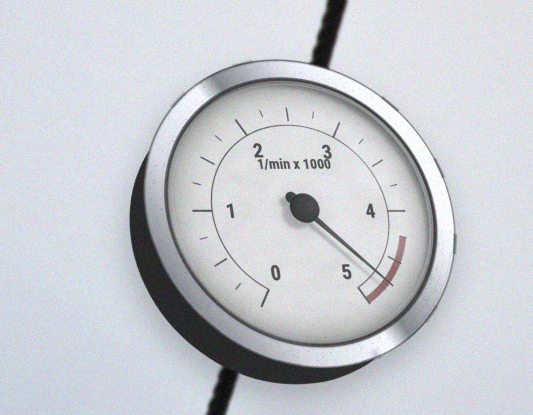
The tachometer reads **4750** rpm
